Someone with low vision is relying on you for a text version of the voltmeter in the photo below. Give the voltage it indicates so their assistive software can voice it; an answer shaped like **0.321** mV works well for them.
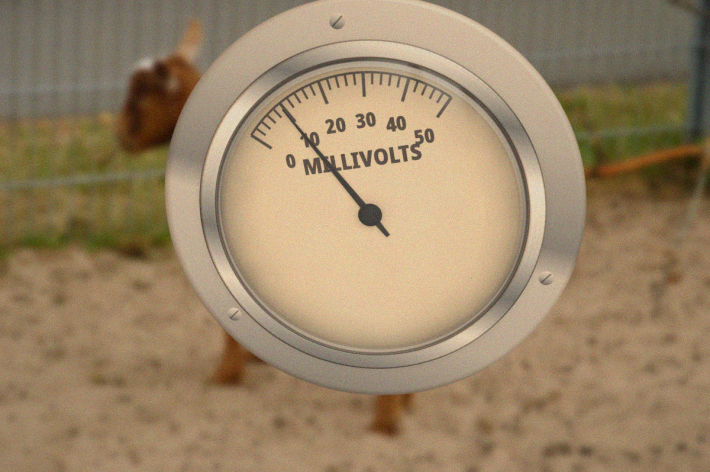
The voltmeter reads **10** mV
